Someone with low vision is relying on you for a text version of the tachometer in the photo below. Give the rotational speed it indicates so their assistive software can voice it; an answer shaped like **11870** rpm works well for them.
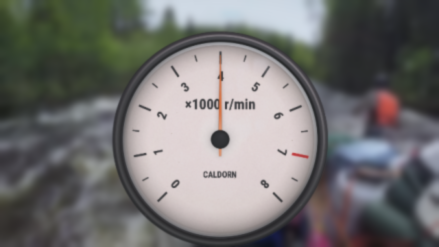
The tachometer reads **4000** rpm
